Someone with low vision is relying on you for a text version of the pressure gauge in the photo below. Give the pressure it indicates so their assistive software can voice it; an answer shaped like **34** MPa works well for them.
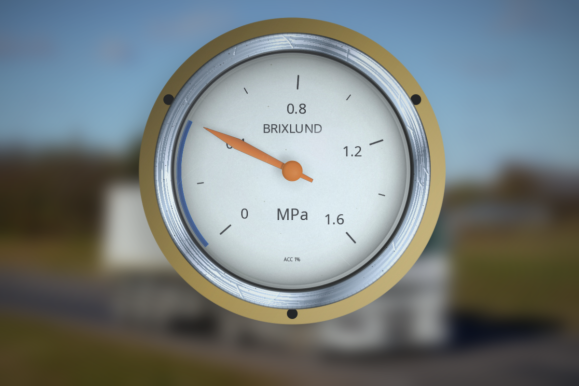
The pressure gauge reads **0.4** MPa
